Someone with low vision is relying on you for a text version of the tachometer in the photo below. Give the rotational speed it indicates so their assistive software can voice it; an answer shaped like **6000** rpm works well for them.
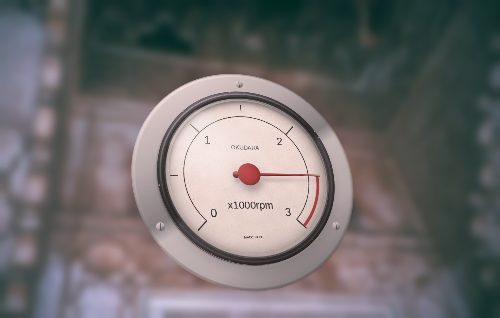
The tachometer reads **2500** rpm
